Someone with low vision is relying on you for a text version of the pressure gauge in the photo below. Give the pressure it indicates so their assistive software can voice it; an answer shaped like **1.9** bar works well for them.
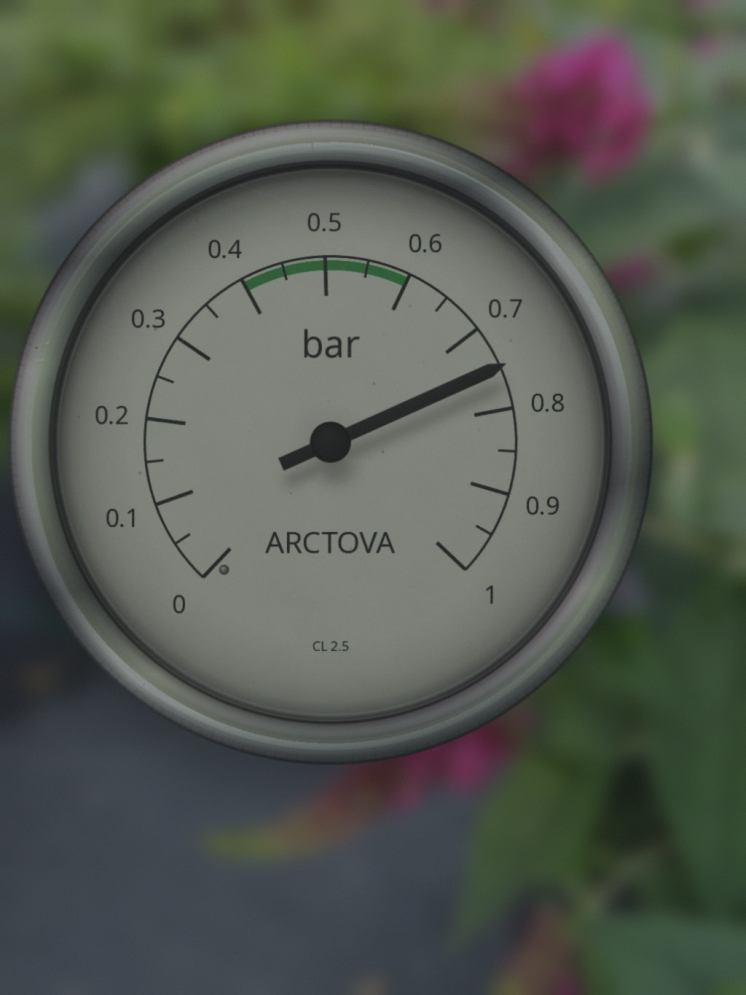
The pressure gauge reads **0.75** bar
